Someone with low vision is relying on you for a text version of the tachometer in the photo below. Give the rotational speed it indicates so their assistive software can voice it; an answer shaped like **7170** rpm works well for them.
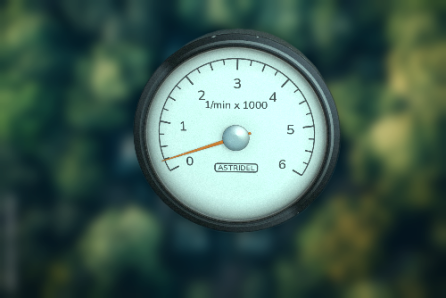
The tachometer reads **250** rpm
